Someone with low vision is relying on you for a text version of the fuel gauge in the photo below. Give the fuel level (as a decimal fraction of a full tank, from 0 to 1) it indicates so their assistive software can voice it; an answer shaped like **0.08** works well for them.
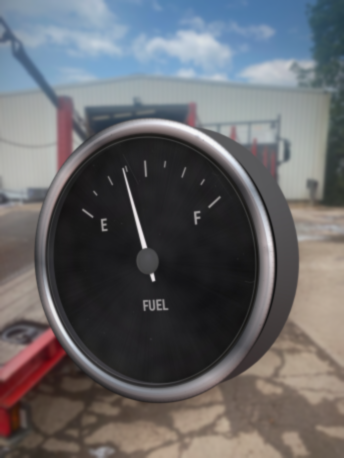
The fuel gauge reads **0.375**
